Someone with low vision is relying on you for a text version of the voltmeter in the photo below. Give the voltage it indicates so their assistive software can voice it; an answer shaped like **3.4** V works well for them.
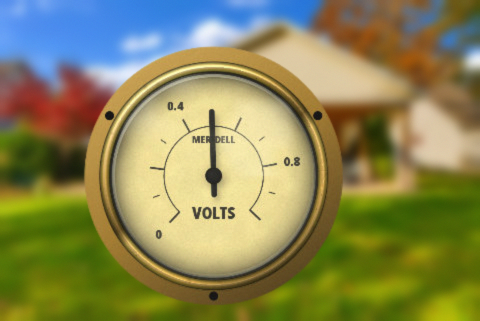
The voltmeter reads **0.5** V
